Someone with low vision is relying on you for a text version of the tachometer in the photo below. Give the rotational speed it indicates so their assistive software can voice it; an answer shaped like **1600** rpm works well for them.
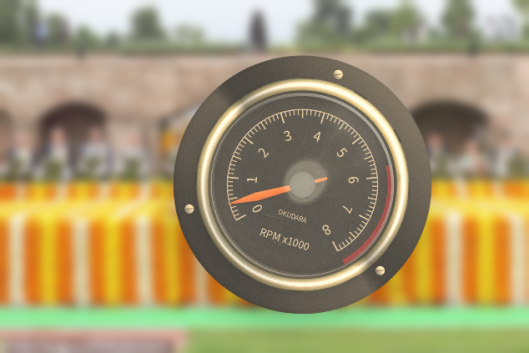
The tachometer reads **400** rpm
